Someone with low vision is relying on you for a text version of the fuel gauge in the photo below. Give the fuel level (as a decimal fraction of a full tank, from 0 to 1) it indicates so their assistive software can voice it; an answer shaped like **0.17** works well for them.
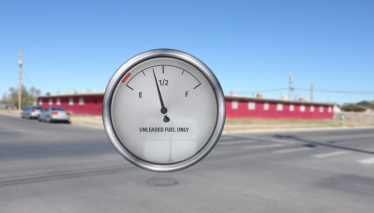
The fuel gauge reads **0.375**
